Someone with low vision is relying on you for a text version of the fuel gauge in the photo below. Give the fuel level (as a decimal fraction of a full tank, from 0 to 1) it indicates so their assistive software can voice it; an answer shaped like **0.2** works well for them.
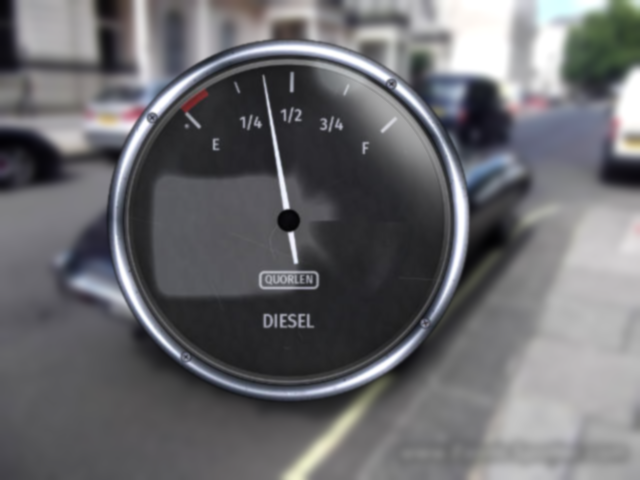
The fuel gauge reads **0.375**
